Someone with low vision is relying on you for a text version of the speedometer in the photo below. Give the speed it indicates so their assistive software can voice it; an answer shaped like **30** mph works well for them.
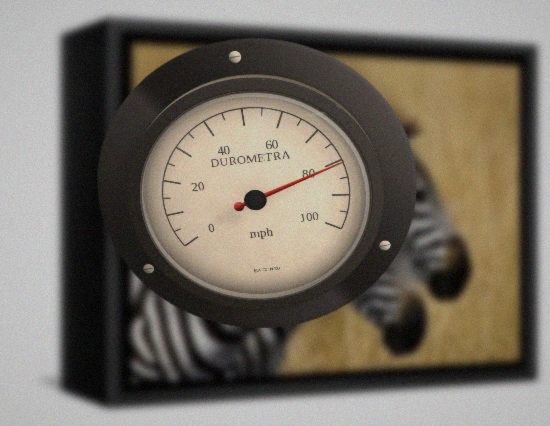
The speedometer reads **80** mph
